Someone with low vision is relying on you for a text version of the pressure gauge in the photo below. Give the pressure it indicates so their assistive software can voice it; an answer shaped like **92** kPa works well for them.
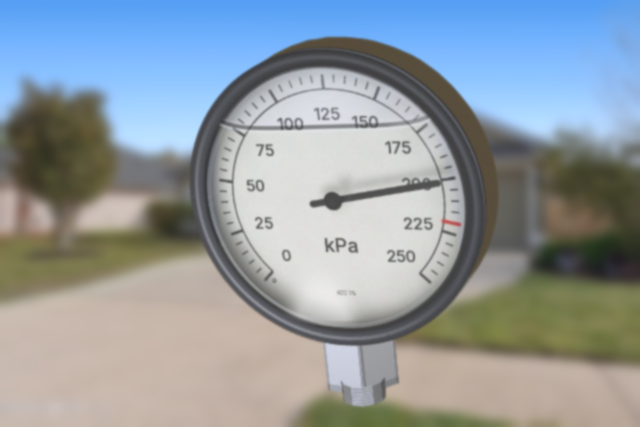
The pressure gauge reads **200** kPa
